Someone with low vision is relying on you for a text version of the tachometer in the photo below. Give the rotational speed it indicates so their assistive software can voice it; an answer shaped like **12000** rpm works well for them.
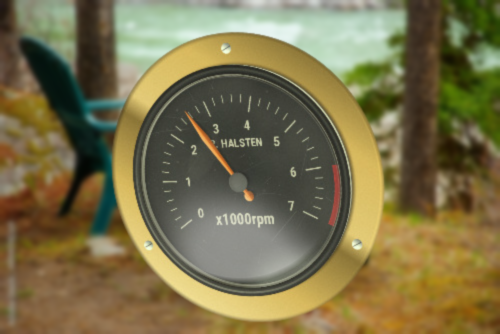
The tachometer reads **2600** rpm
